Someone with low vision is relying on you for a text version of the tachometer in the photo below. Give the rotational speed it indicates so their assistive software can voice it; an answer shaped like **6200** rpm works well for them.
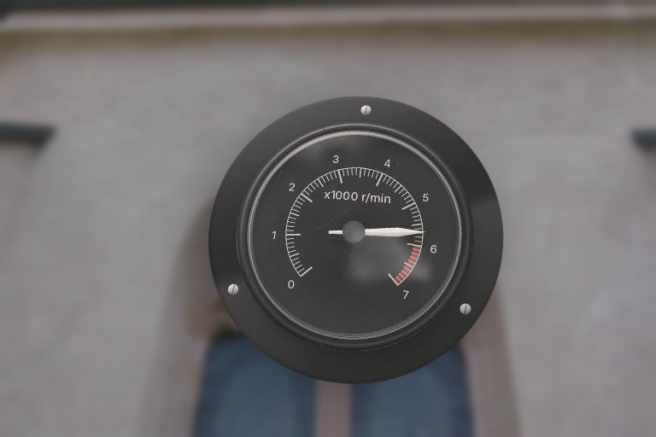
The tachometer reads **5700** rpm
